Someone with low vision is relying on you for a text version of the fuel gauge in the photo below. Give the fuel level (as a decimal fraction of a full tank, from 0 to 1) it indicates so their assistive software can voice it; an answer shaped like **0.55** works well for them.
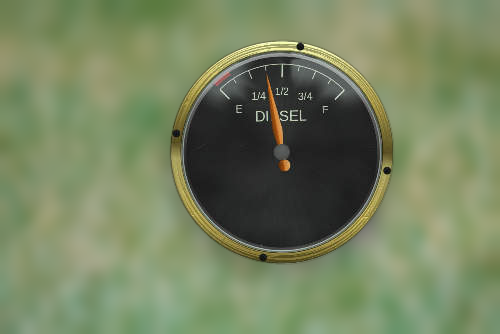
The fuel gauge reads **0.375**
